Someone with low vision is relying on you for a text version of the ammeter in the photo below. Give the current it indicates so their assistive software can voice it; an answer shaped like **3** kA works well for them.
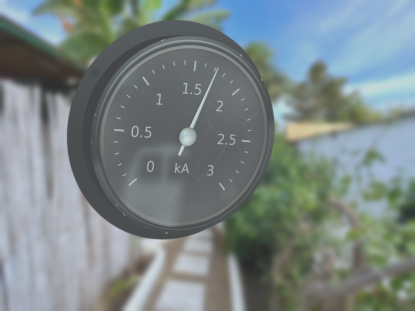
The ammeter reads **1.7** kA
